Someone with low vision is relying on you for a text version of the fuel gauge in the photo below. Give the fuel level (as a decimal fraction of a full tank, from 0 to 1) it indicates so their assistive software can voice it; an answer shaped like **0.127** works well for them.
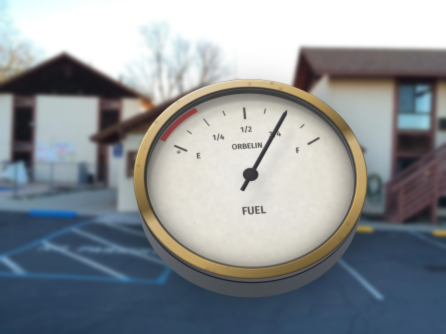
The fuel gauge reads **0.75**
